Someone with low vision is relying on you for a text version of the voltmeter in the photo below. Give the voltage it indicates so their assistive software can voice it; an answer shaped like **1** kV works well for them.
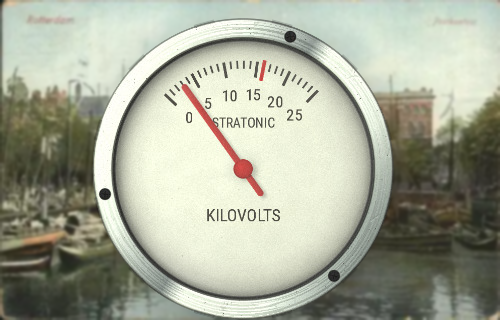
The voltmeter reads **3** kV
